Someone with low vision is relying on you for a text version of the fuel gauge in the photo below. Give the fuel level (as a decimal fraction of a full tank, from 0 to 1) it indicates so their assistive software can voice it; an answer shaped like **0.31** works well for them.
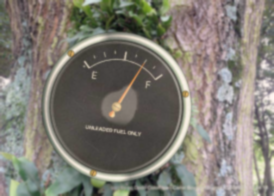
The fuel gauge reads **0.75**
